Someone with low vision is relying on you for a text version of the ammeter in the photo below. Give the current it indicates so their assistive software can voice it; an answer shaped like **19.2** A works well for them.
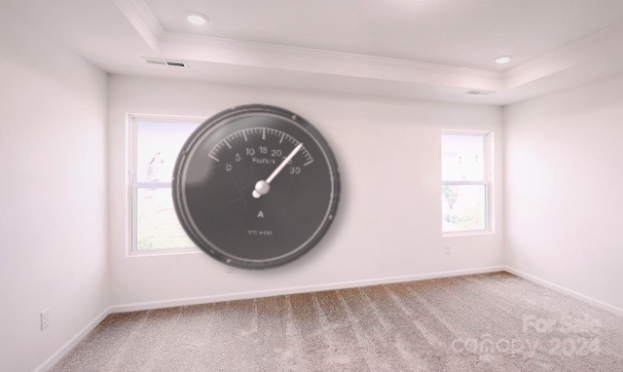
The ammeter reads **25** A
